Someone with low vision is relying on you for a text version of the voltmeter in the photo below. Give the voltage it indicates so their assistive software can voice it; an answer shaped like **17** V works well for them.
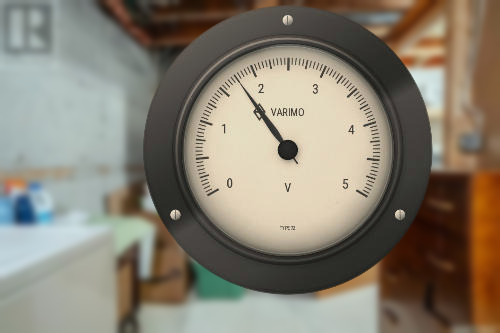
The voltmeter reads **1.75** V
